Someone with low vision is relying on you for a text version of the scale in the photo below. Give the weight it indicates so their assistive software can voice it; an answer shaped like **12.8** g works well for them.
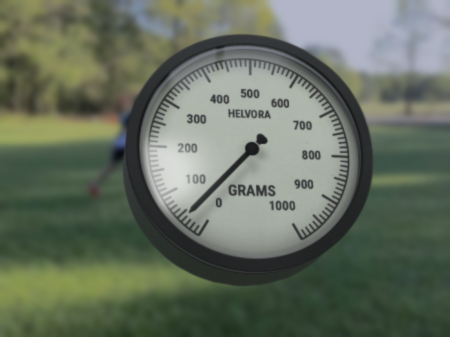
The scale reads **40** g
